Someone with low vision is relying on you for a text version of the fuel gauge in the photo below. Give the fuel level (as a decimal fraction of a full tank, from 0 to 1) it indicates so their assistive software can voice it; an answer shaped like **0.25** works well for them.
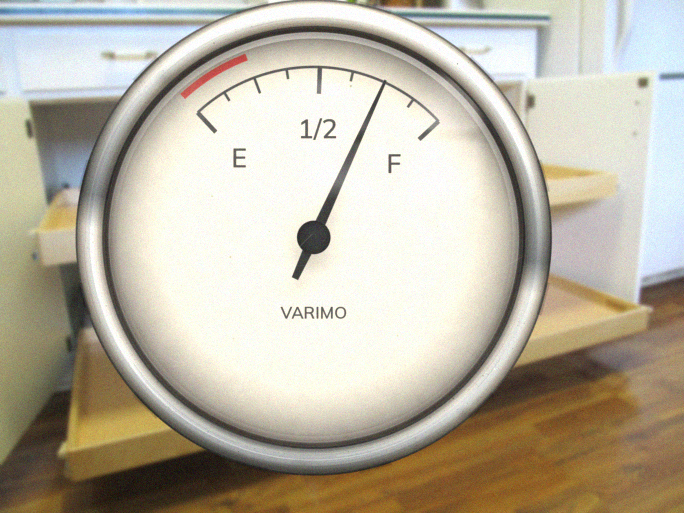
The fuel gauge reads **0.75**
